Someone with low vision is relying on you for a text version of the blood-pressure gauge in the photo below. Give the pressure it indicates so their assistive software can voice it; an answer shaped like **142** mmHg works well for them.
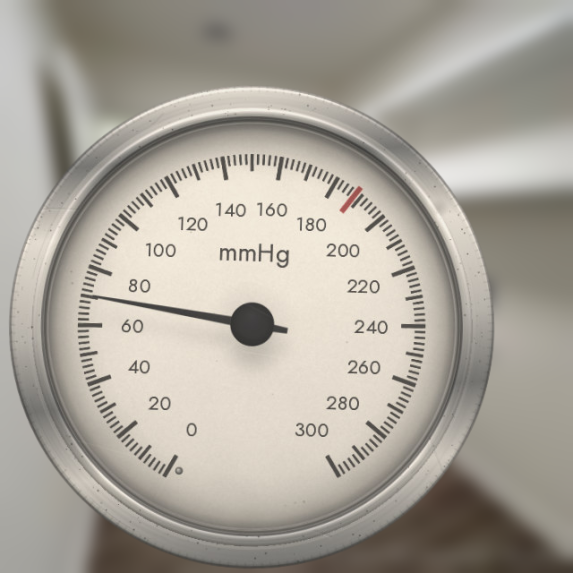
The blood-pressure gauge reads **70** mmHg
